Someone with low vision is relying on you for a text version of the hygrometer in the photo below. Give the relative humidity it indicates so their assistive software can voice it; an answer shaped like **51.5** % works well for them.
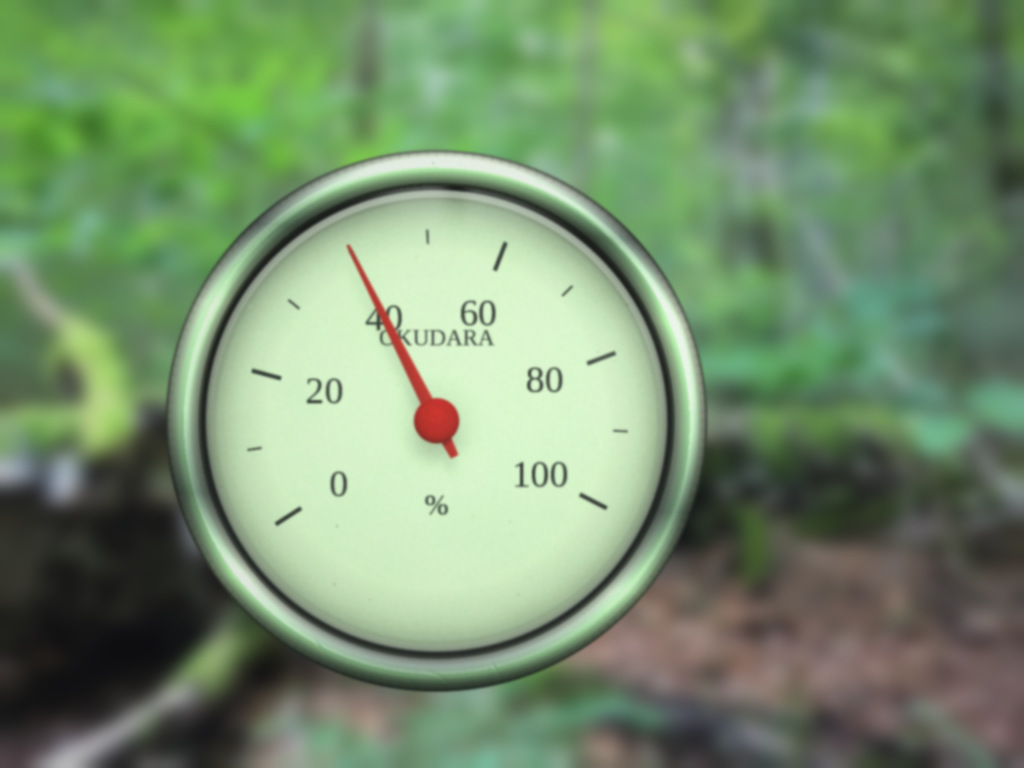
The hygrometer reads **40** %
